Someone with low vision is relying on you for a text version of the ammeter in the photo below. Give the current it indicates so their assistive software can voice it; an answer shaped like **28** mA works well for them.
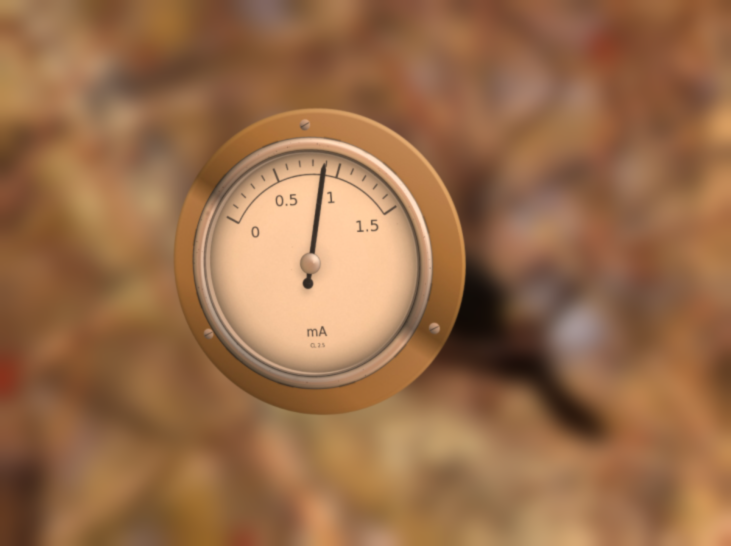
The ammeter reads **0.9** mA
